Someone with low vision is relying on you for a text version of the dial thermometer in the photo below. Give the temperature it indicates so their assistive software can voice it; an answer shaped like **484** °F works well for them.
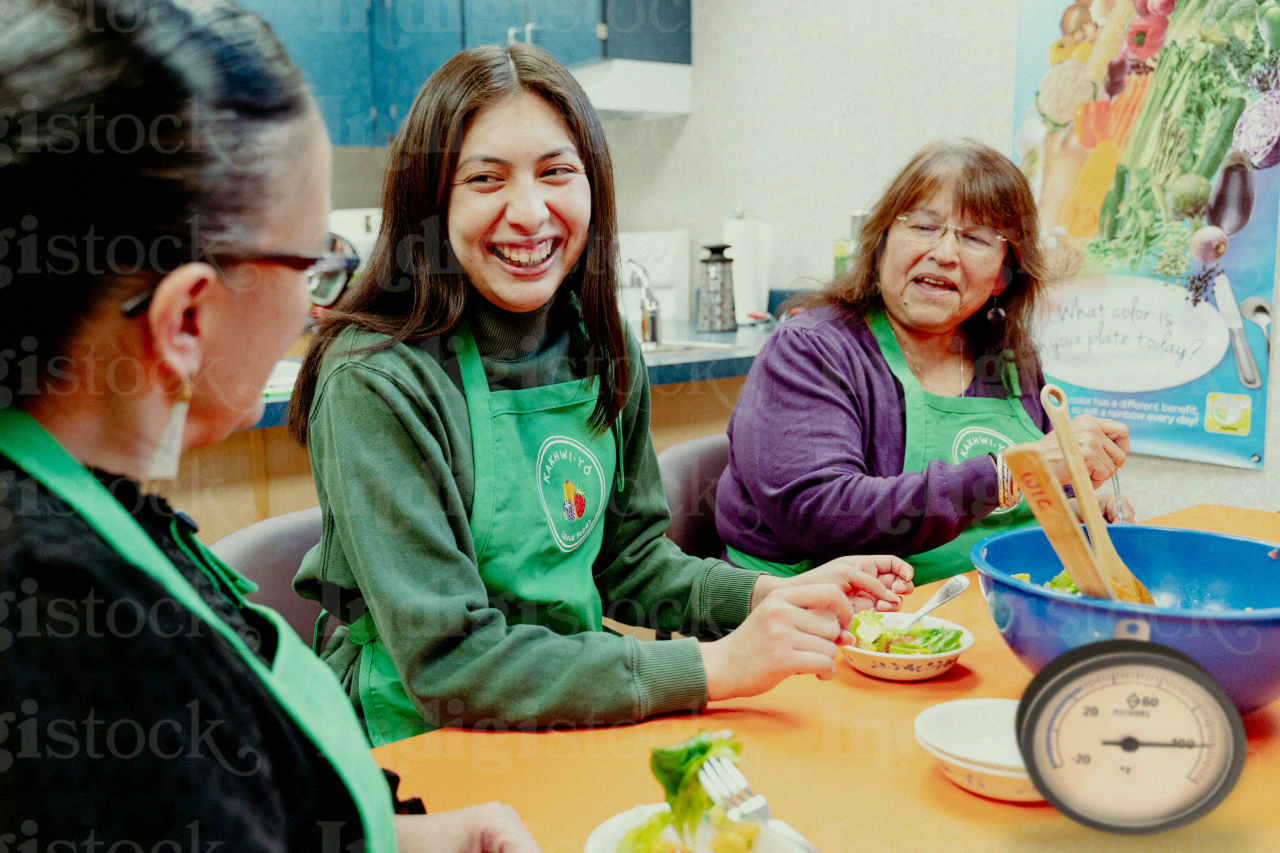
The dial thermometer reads **100** °F
